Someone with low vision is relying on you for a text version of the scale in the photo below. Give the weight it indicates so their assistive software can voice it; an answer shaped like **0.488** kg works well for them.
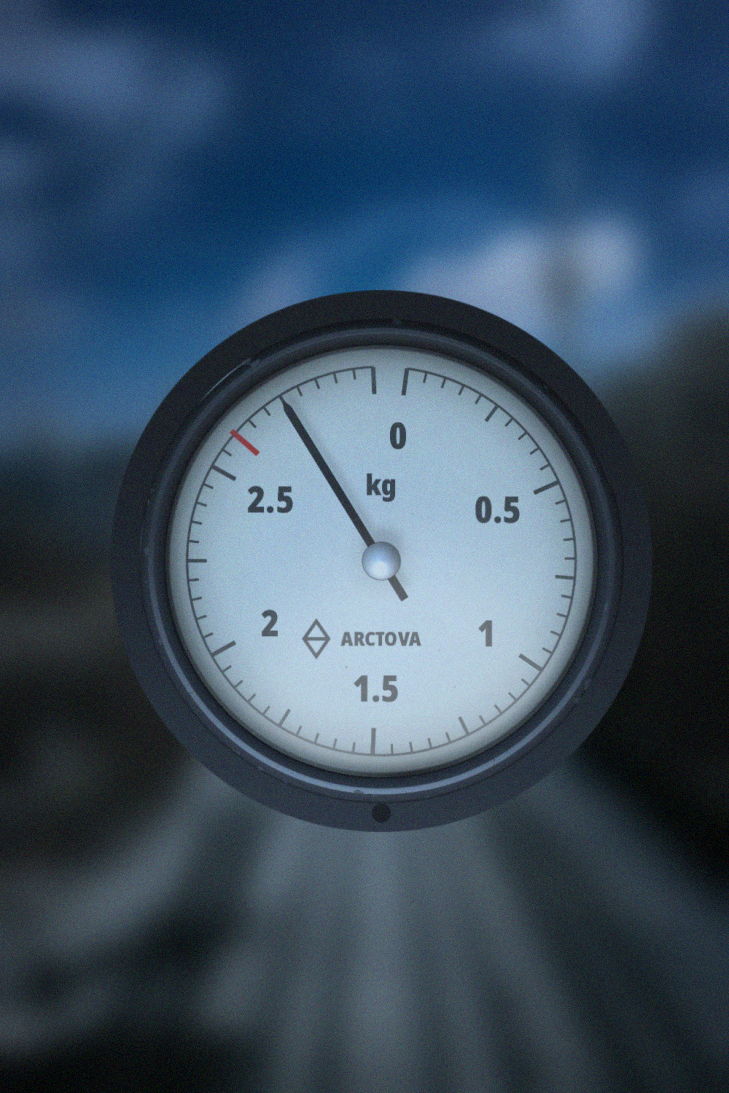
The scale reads **2.75** kg
